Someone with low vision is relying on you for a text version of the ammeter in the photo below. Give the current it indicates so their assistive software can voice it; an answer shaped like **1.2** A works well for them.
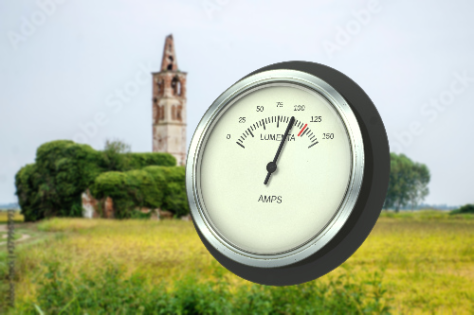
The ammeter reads **100** A
